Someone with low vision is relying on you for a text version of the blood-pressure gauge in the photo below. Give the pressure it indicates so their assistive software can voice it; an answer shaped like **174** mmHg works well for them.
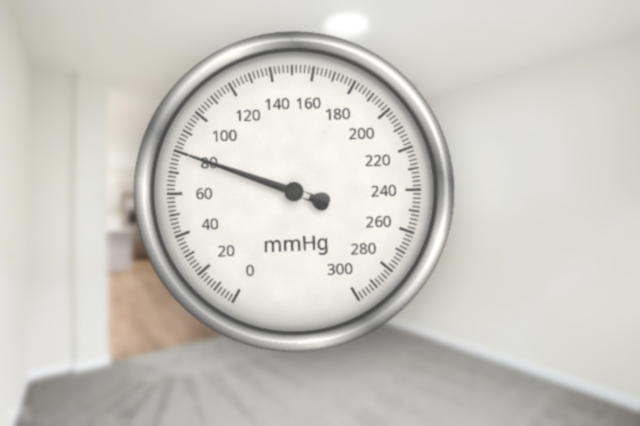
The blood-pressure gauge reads **80** mmHg
